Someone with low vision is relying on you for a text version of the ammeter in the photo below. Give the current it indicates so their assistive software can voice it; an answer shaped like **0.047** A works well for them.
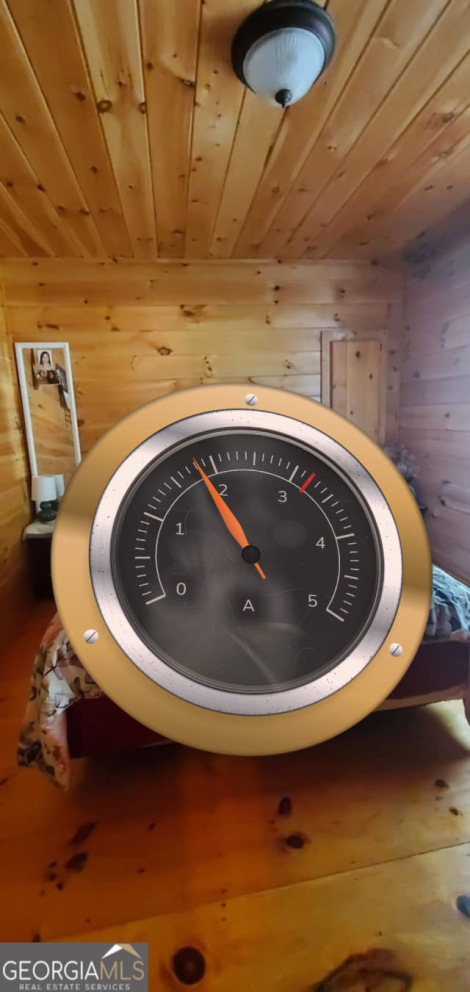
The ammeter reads **1.8** A
